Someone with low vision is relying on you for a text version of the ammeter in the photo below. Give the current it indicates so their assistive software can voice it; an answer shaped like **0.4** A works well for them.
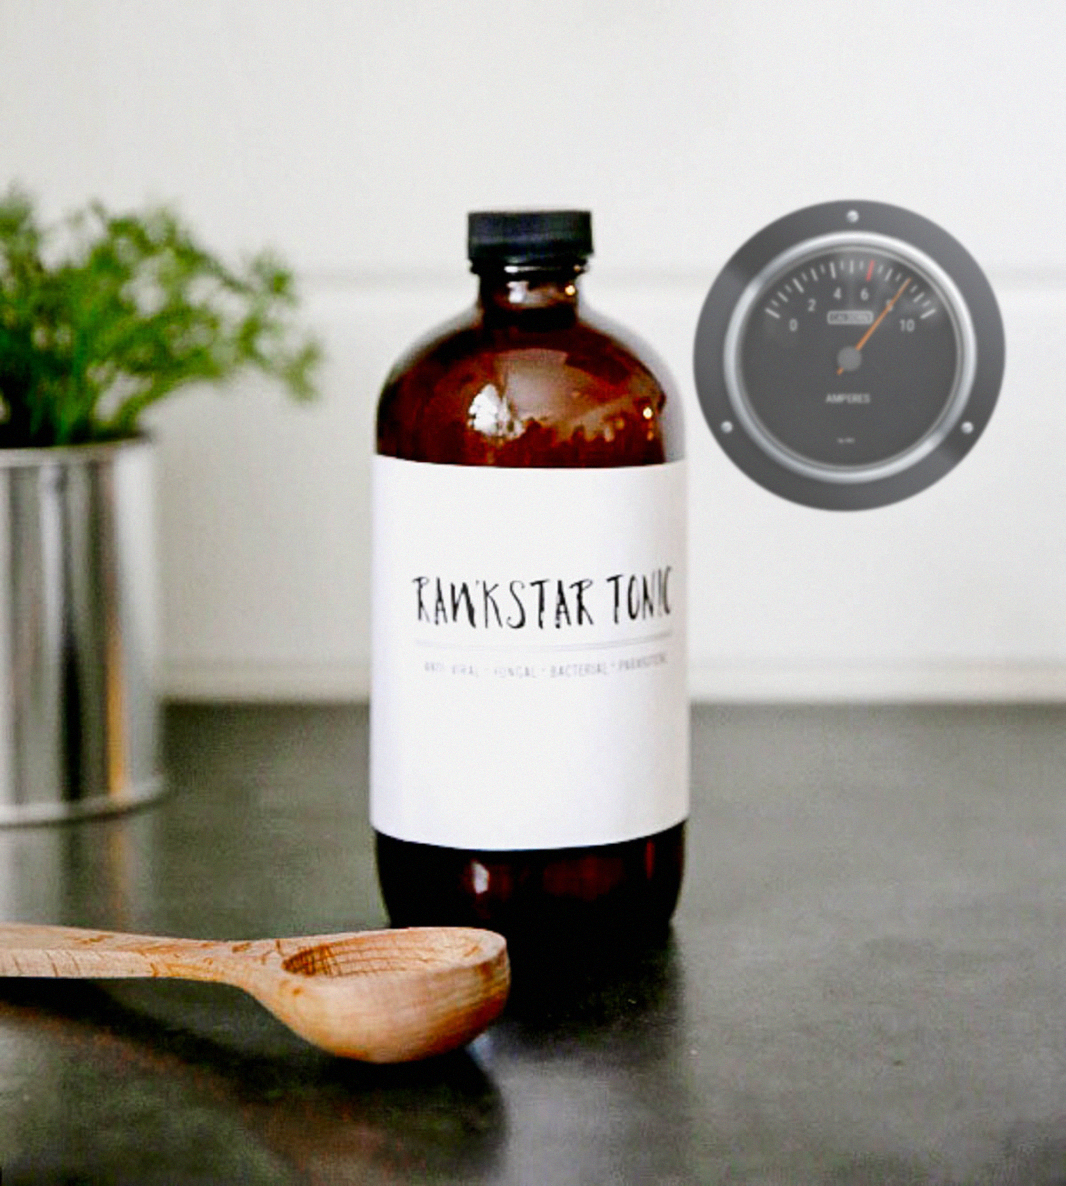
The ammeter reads **8** A
